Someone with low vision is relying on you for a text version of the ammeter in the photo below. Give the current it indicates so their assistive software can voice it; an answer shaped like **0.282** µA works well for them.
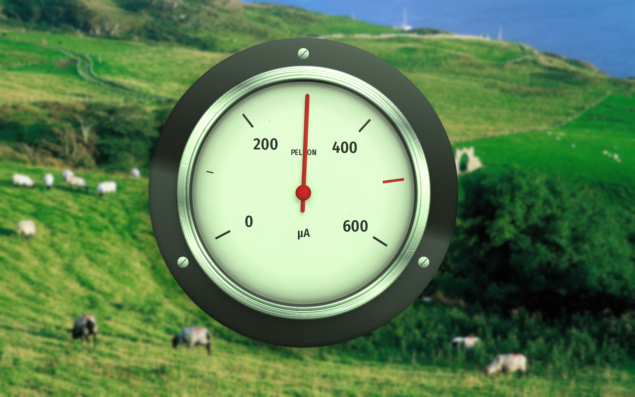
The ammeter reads **300** µA
